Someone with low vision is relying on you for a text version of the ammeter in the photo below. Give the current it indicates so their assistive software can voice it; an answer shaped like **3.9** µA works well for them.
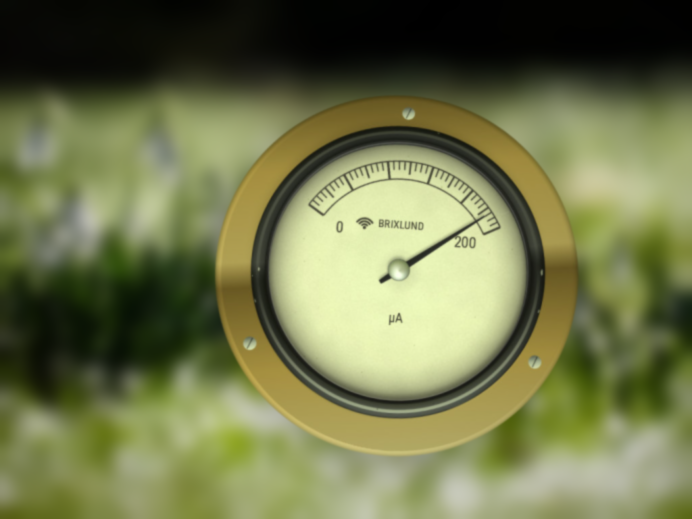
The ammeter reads **185** µA
